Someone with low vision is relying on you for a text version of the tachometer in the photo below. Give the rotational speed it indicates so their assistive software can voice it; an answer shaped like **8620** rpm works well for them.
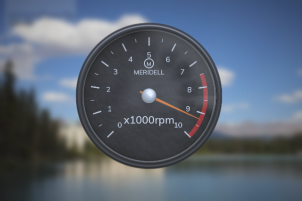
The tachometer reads **9250** rpm
